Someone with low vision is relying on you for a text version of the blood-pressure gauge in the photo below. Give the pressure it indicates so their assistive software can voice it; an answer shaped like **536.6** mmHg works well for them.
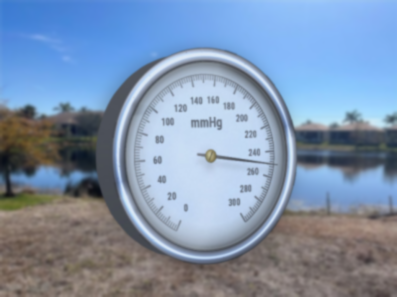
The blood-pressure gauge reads **250** mmHg
